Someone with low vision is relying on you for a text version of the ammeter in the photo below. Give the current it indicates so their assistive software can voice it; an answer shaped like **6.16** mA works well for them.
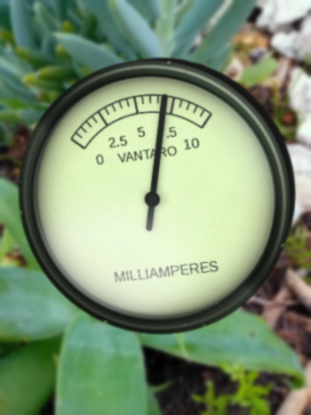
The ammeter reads **7** mA
